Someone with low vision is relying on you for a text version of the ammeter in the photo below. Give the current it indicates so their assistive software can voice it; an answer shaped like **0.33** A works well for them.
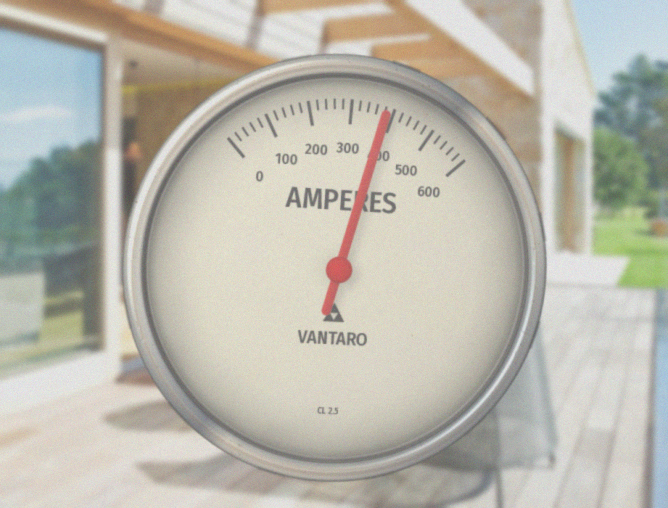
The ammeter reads **380** A
